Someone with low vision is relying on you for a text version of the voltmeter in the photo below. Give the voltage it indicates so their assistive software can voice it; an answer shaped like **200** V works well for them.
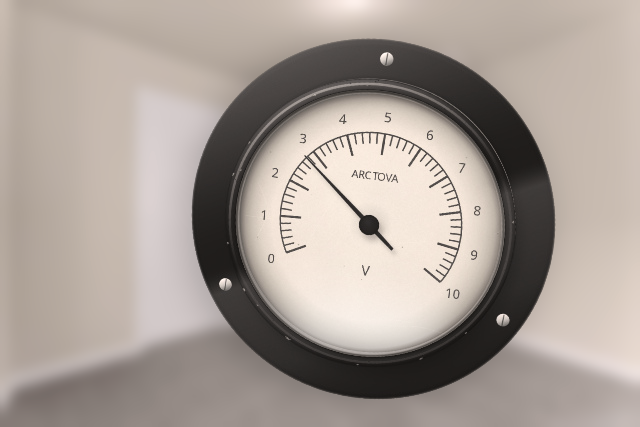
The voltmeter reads **2.8** V
